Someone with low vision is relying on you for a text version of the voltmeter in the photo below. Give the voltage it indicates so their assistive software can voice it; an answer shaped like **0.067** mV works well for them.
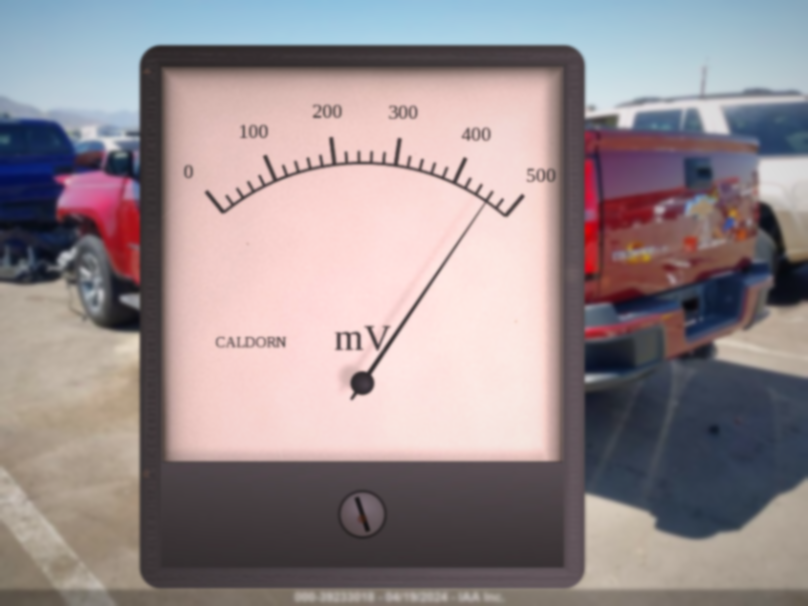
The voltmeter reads **460** mV
